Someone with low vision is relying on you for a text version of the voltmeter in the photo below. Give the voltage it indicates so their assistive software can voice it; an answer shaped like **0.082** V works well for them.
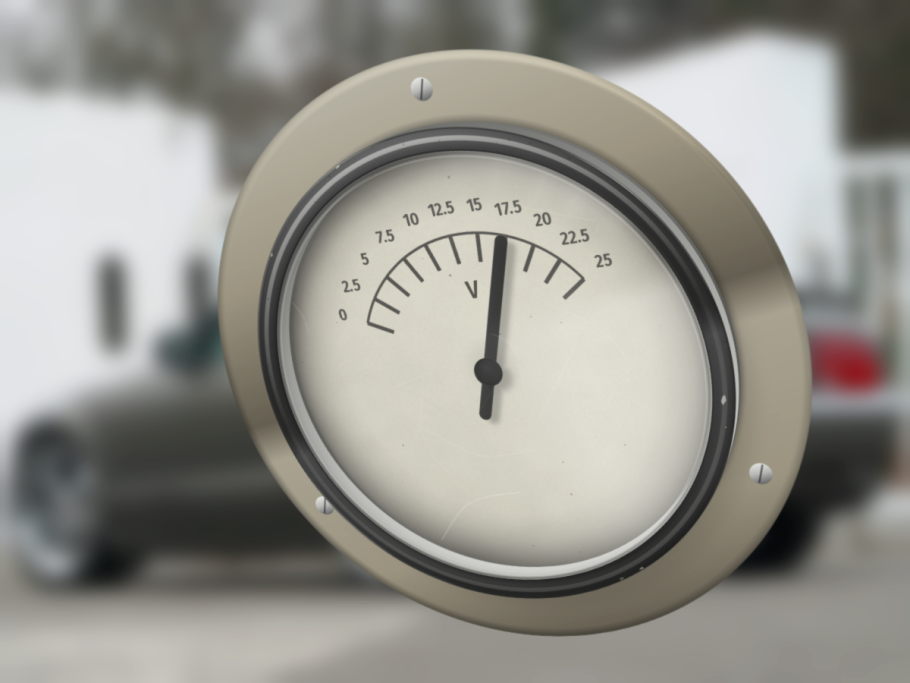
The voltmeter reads **17.5** V
